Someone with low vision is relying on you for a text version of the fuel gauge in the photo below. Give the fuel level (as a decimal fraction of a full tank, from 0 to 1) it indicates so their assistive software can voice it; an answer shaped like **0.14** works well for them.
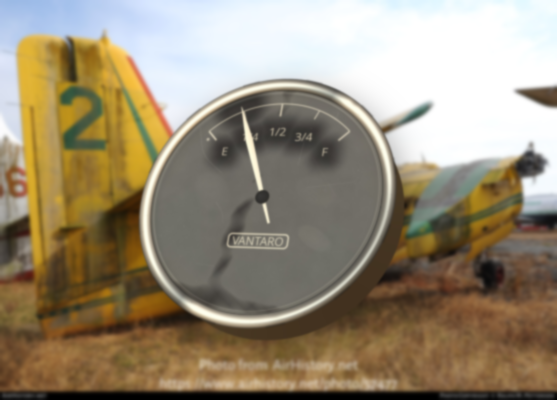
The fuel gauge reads **0.25**
